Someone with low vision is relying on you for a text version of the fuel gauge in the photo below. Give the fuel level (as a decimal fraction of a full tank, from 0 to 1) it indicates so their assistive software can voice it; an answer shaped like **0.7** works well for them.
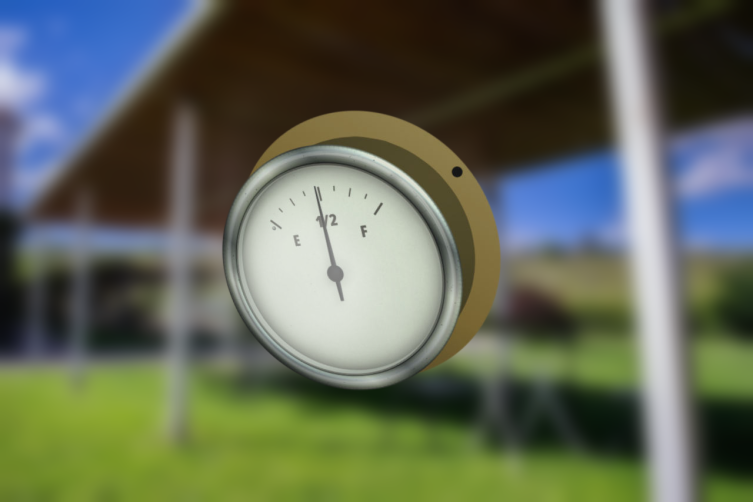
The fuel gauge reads **0.5**
